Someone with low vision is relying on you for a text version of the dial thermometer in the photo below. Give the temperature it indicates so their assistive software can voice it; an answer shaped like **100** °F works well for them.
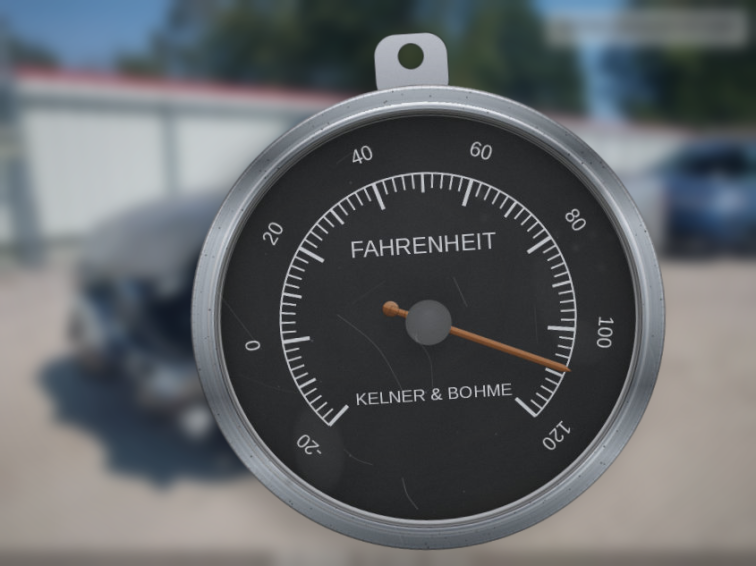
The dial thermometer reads **108** °F
